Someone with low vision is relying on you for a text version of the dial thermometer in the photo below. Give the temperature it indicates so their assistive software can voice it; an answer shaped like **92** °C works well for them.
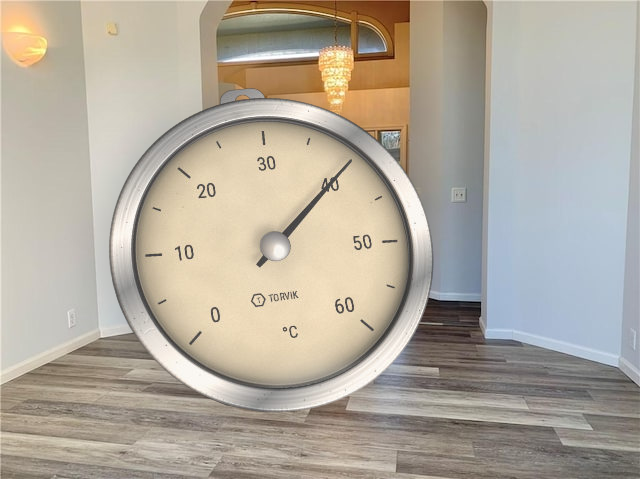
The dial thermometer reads **40** °C
